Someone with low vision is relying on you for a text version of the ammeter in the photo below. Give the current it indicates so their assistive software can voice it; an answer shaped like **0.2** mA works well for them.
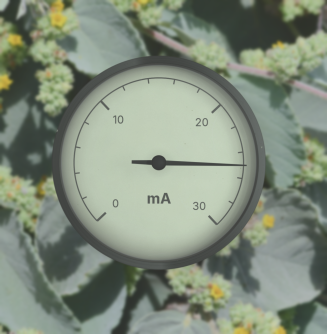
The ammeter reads **25** mA
